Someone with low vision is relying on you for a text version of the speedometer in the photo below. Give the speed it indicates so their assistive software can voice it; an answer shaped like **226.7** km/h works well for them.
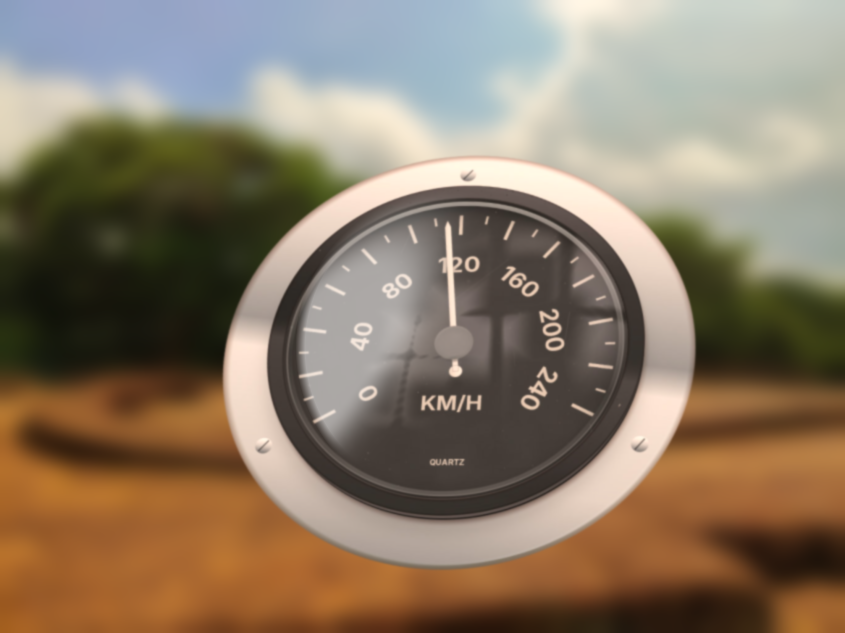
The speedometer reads **115** km/h
